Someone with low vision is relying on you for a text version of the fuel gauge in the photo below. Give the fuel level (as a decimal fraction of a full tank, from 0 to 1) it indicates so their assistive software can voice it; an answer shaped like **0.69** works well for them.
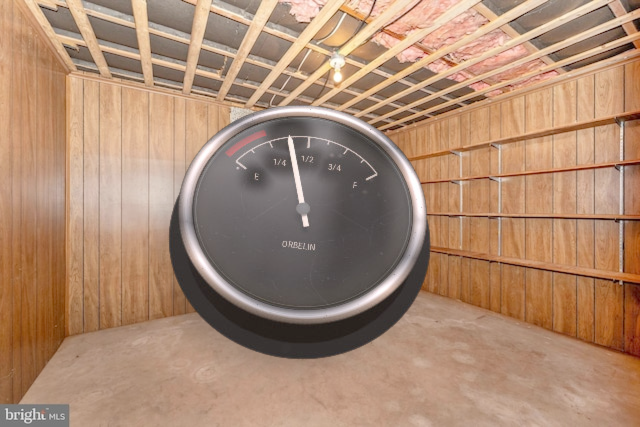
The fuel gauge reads **0.375**
